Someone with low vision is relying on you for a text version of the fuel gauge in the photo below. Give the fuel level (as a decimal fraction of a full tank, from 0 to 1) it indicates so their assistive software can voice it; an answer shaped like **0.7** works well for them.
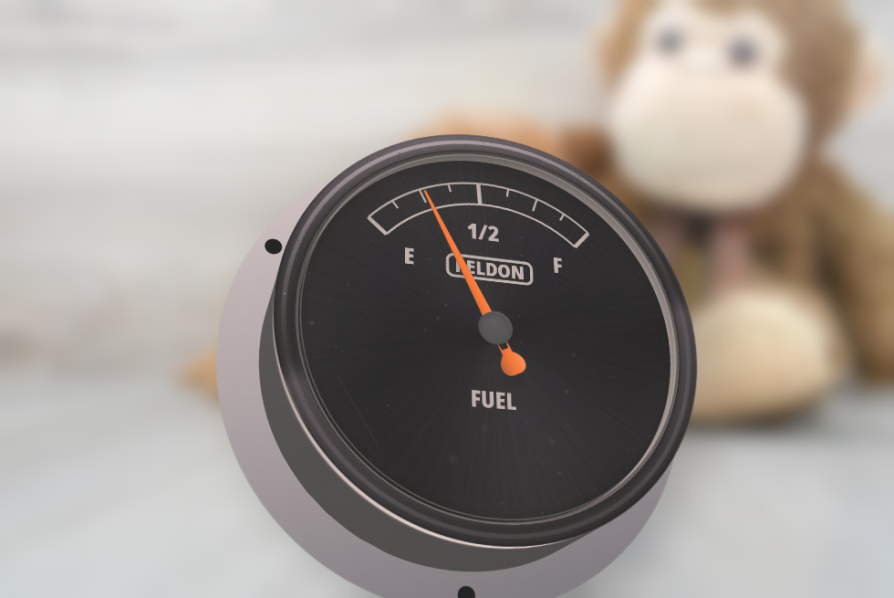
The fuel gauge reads **0.25**
